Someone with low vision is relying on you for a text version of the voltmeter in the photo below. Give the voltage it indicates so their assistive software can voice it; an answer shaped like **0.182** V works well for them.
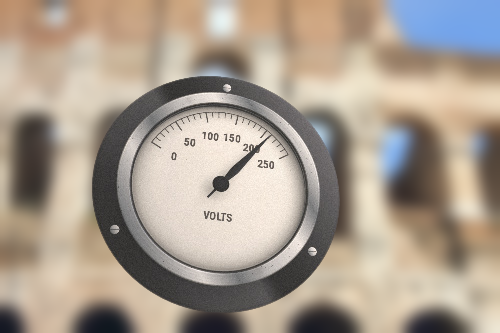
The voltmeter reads **210** V
